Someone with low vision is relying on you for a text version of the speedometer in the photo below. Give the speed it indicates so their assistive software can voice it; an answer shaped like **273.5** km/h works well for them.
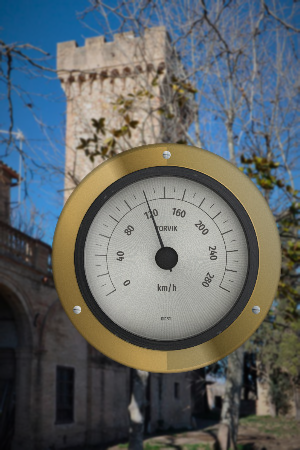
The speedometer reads **120** km/h
